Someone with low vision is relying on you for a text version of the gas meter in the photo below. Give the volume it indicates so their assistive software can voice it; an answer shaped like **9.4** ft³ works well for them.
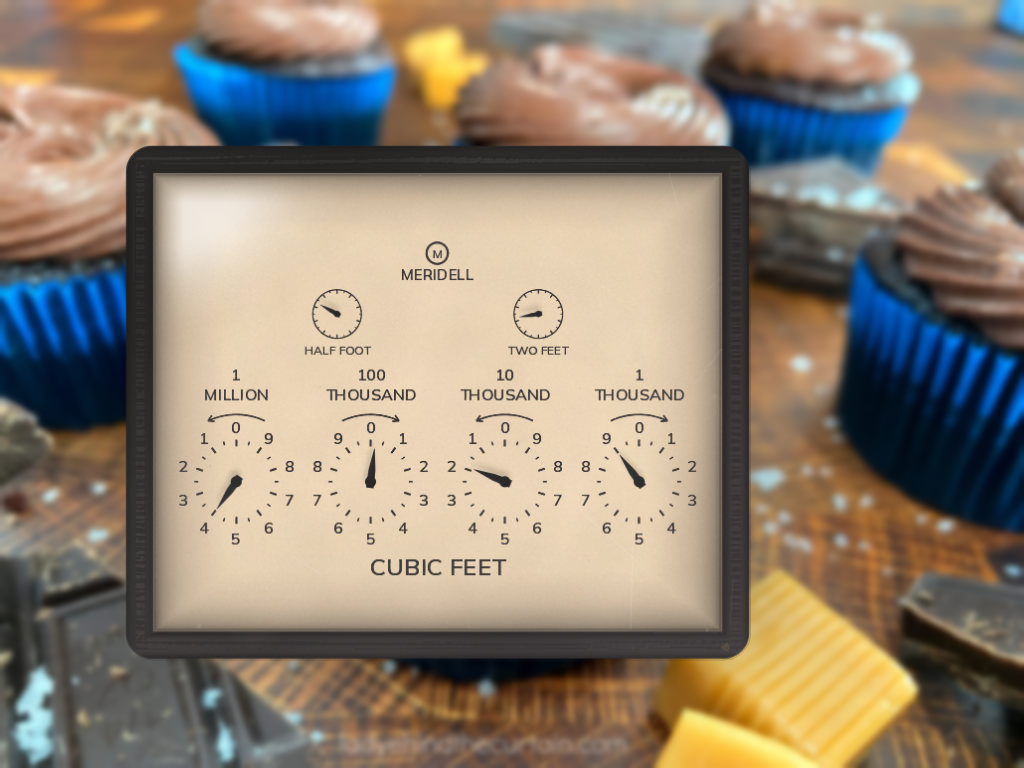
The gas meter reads **401900** ft³
